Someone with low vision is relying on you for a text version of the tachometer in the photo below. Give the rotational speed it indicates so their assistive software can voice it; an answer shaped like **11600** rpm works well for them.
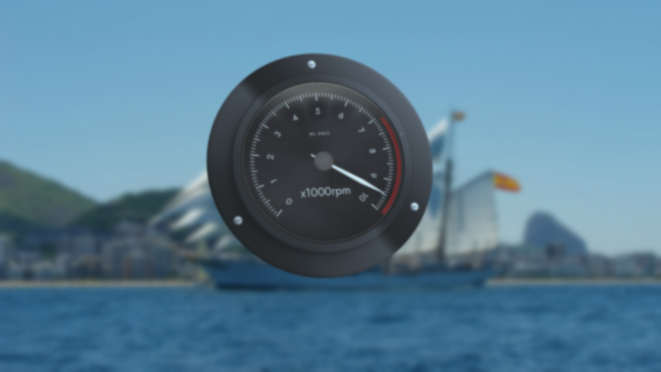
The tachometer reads **9500** rpm
